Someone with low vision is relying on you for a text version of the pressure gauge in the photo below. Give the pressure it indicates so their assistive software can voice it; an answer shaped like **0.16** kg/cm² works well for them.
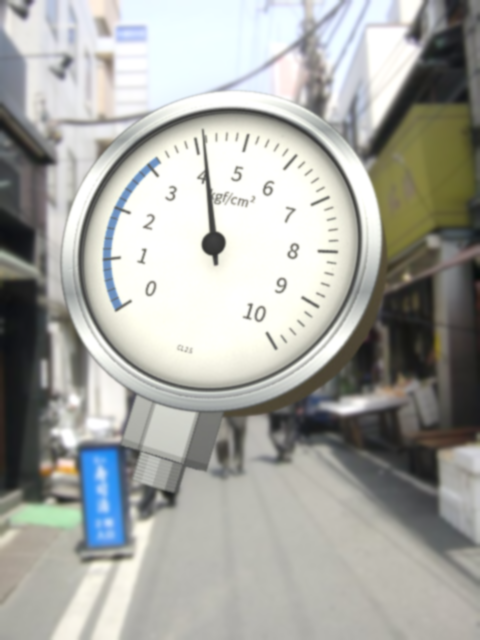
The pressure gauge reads **4.2** kg/cm²
